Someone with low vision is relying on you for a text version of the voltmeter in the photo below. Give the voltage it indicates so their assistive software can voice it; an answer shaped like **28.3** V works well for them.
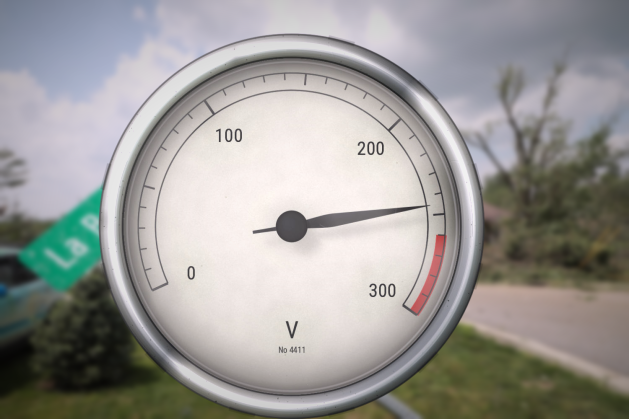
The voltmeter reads **245** V
